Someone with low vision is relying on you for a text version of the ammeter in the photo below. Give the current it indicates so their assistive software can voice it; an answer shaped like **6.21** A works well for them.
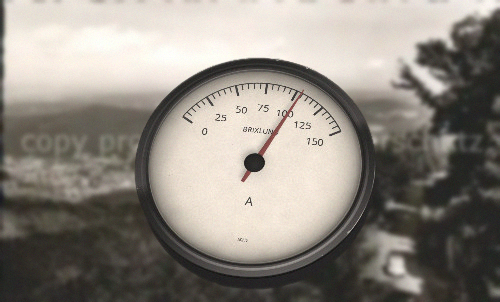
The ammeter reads **105** A
